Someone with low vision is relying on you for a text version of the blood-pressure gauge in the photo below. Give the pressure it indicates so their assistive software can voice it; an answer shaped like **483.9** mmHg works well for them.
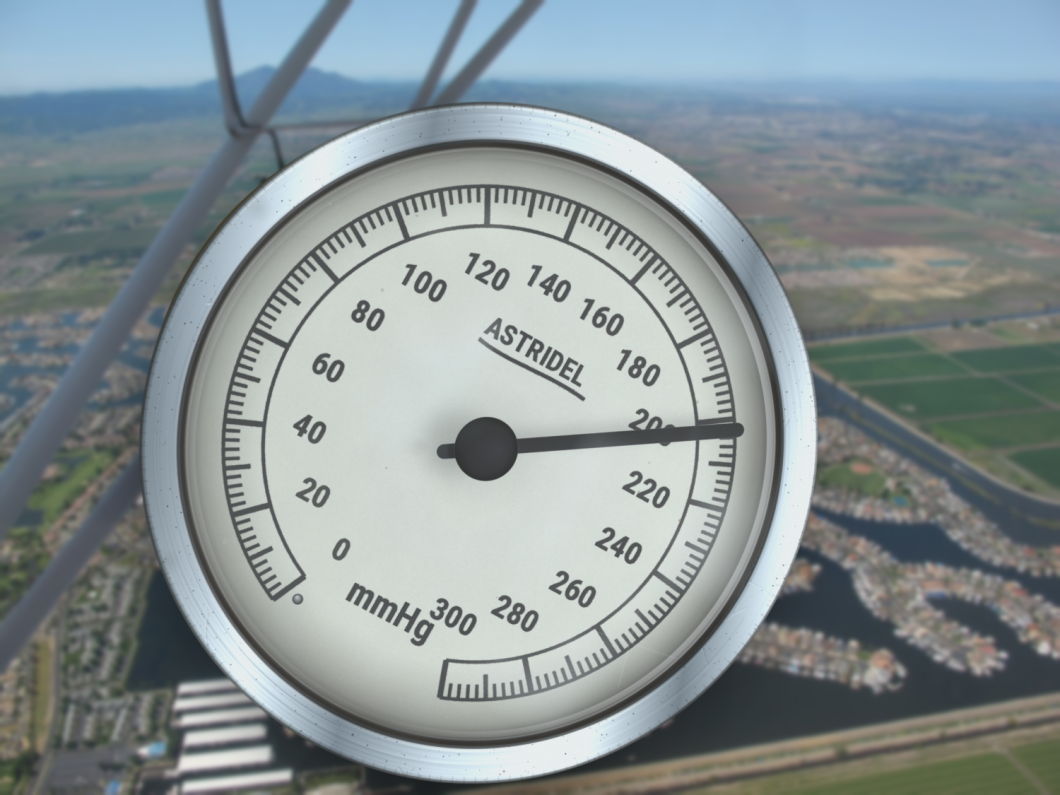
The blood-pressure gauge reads **202** mmHg
